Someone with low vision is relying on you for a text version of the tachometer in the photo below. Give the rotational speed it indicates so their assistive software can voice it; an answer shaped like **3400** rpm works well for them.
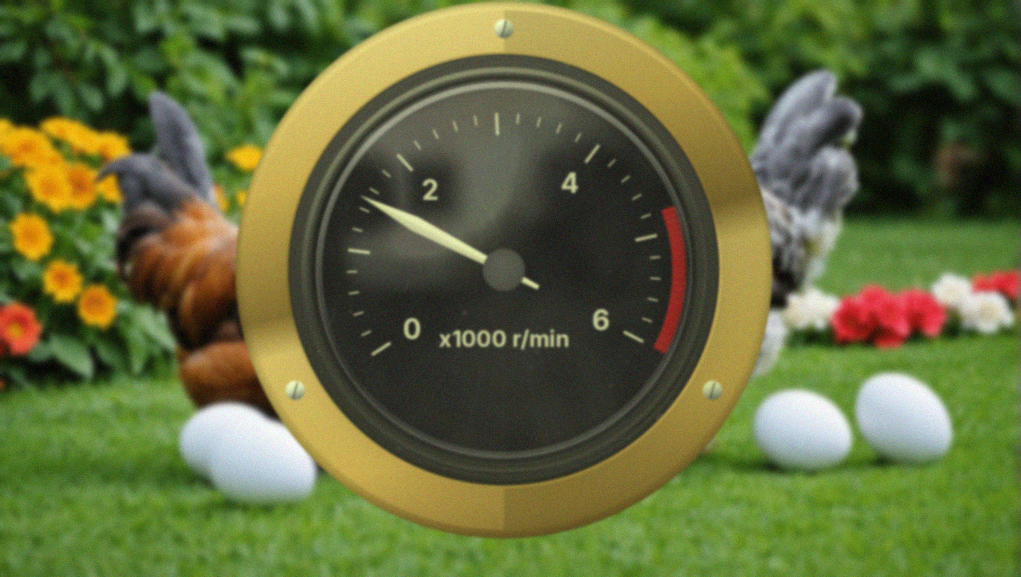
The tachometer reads **1500** rpm
